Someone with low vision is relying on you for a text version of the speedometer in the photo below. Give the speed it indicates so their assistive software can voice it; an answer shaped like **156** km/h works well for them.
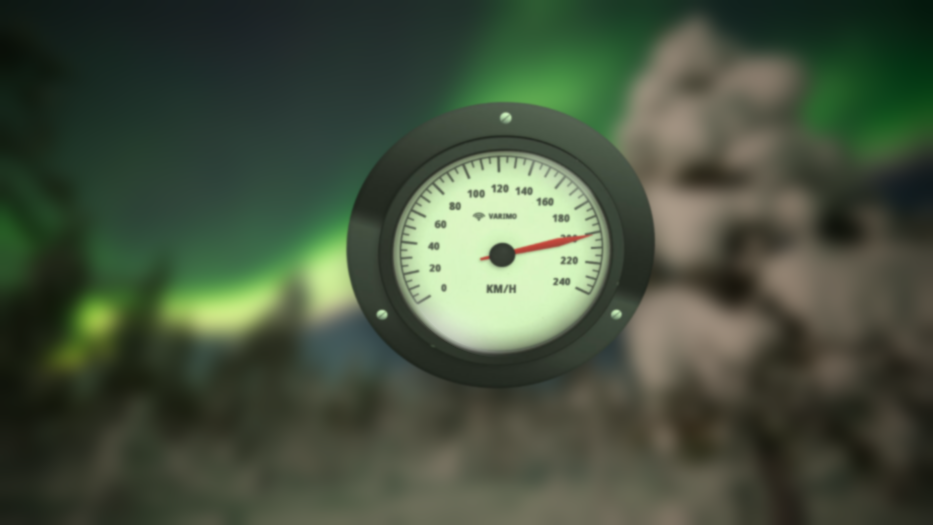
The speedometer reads **200** km/h
